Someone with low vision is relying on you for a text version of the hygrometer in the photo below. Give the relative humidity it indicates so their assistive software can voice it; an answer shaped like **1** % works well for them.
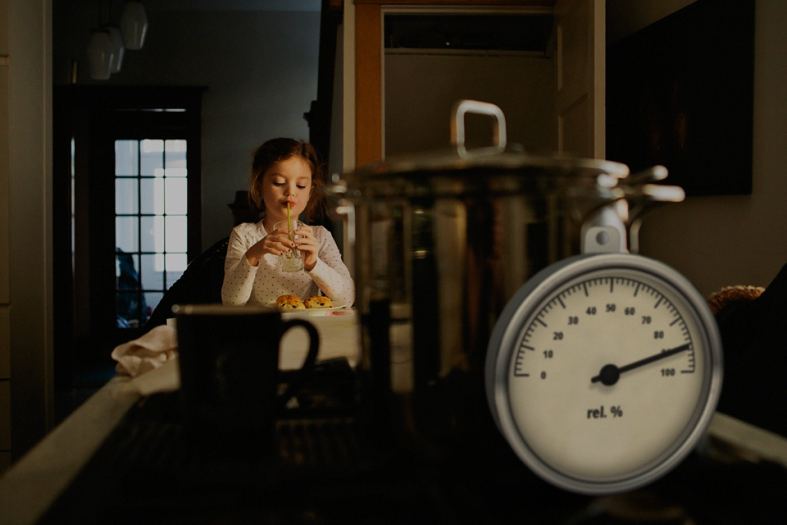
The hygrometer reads **90** %
